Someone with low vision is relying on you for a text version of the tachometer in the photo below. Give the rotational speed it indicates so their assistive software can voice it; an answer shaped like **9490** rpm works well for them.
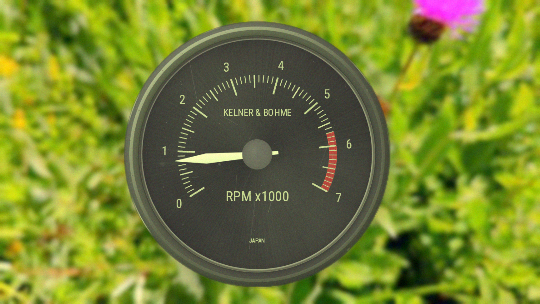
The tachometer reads **800** rpm
